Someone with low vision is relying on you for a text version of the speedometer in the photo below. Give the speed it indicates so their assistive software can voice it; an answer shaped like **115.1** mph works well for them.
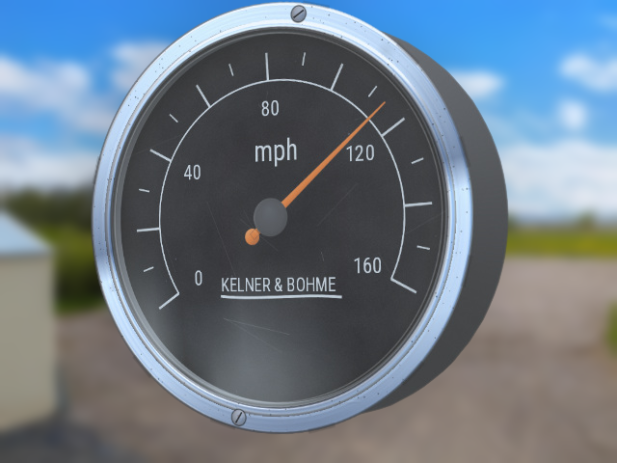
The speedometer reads **115** mph
